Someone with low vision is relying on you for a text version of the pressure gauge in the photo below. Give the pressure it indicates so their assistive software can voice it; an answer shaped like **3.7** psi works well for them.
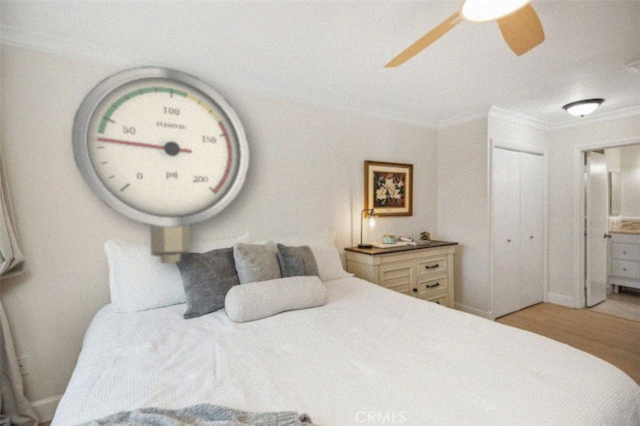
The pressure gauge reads **35** psi
